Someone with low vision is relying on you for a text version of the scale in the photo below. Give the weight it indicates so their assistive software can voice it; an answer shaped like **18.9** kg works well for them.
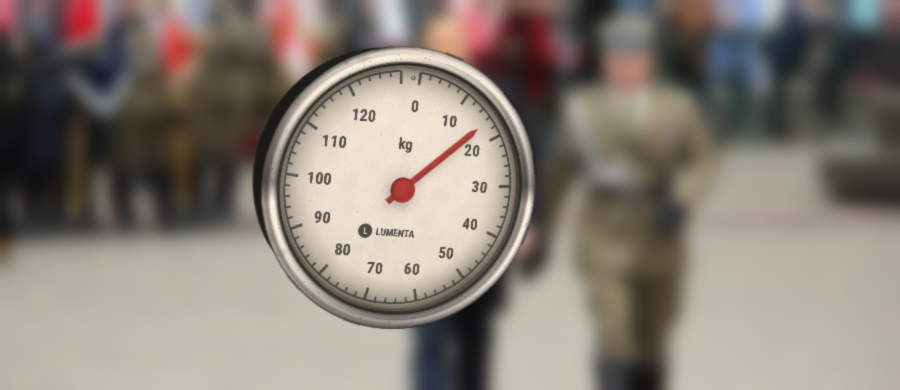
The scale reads **16** kg
